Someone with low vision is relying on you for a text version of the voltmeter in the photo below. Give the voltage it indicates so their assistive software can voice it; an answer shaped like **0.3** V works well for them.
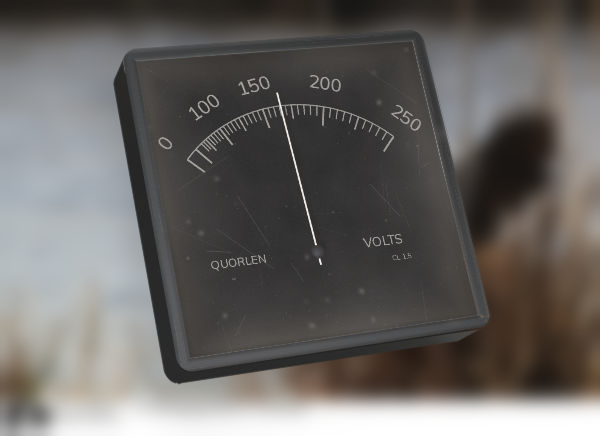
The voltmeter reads **165** V
